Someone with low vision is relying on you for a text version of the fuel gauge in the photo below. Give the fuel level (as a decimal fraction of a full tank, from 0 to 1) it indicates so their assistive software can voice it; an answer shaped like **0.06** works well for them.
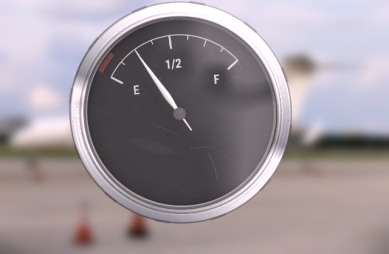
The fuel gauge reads **0.25**
